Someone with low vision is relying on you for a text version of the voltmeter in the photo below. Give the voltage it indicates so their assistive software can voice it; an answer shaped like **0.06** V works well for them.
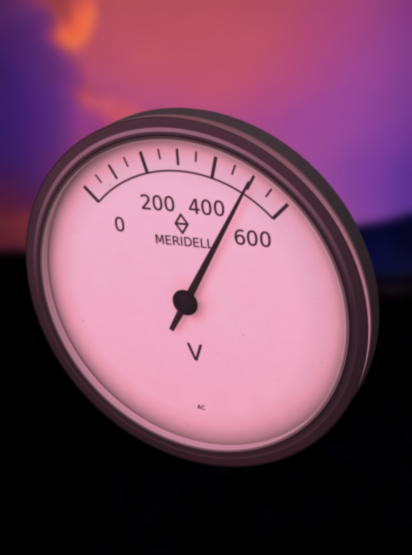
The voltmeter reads **500** V
